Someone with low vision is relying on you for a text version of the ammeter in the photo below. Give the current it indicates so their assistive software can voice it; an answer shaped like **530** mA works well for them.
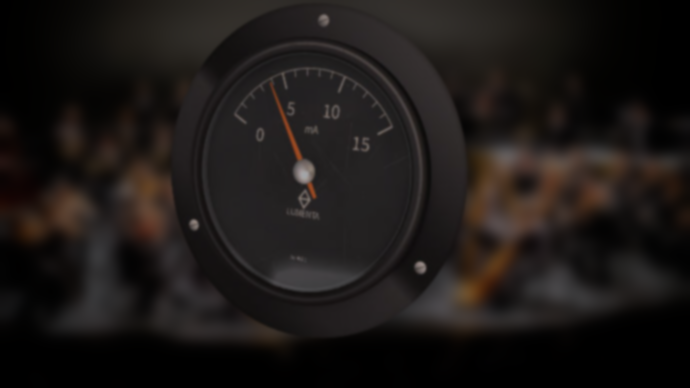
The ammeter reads **4** mA
